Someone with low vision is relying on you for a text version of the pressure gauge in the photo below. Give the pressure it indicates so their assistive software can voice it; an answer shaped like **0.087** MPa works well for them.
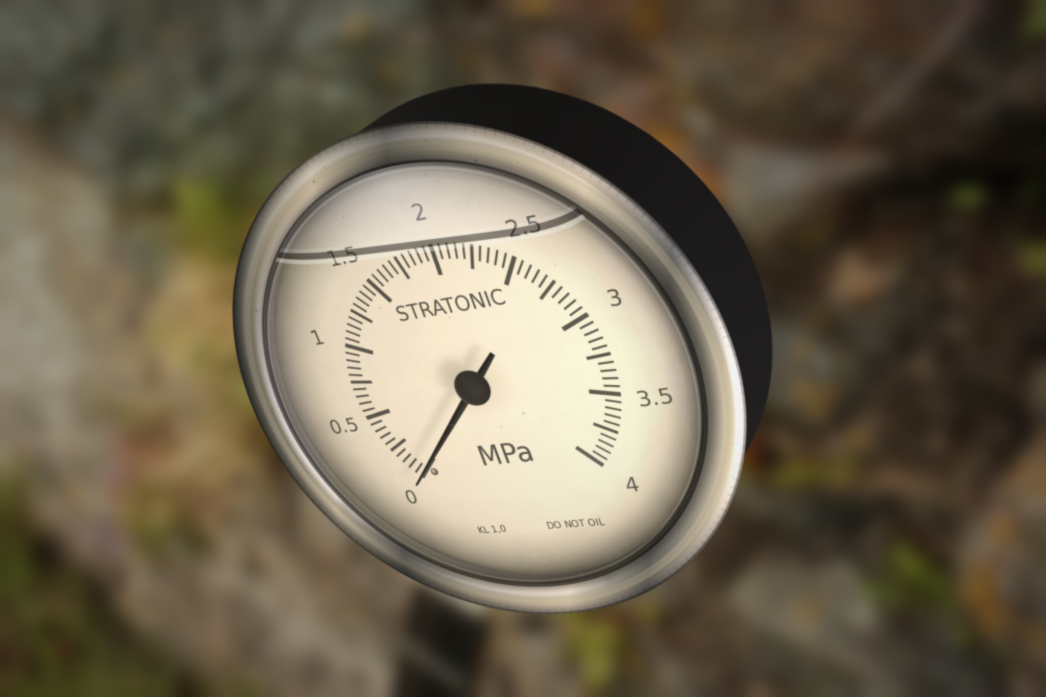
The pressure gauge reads **0** MPa
